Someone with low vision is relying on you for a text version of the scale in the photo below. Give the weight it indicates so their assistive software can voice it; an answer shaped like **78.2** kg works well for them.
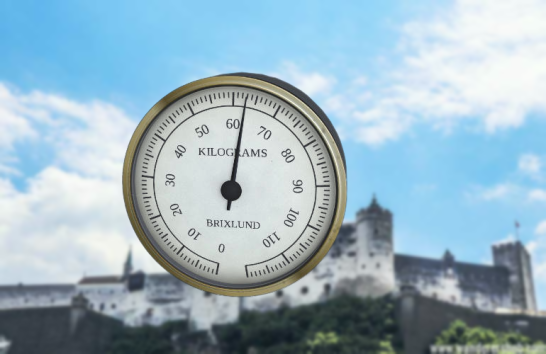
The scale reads **63** kg
